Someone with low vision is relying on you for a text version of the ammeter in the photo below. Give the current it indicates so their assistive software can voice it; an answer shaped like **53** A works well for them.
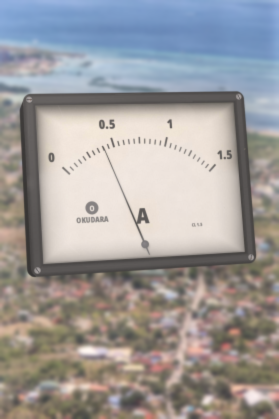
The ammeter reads **0.4** A
